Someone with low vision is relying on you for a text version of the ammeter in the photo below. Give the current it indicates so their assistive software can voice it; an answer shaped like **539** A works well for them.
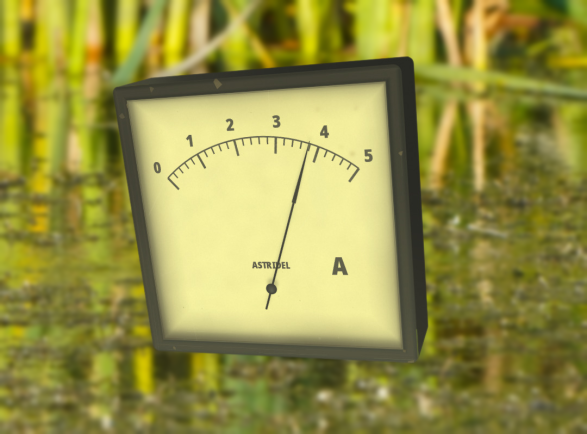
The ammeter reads **3.8** A
